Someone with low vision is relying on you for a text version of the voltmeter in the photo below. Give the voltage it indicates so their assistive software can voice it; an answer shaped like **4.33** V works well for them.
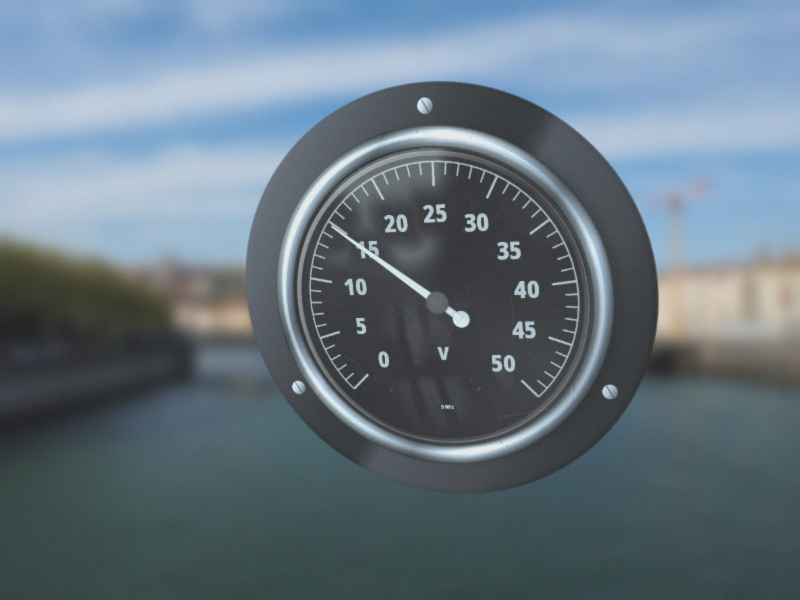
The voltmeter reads **15** V
